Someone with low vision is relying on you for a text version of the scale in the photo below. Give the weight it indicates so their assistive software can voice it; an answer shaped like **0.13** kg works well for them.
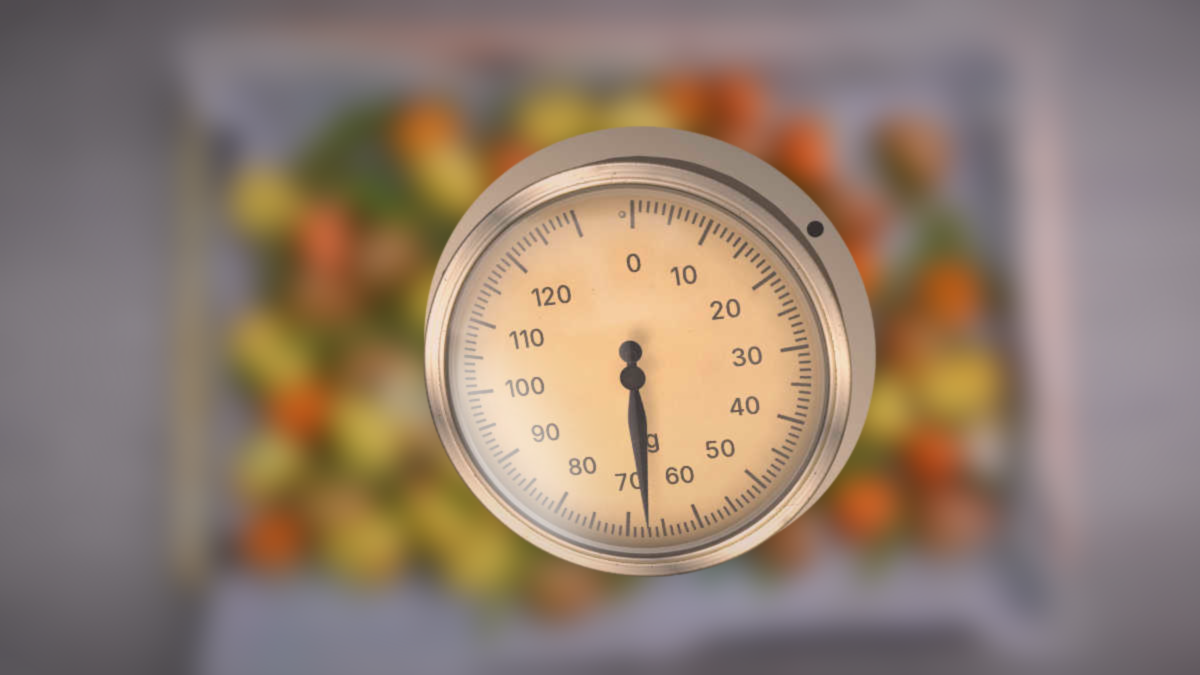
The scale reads **67** kg
